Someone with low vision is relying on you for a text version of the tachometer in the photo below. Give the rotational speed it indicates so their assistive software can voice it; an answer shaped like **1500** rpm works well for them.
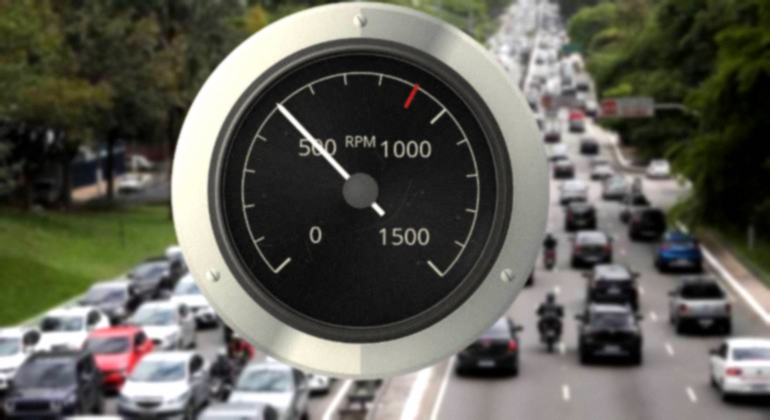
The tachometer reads **500** rpm
